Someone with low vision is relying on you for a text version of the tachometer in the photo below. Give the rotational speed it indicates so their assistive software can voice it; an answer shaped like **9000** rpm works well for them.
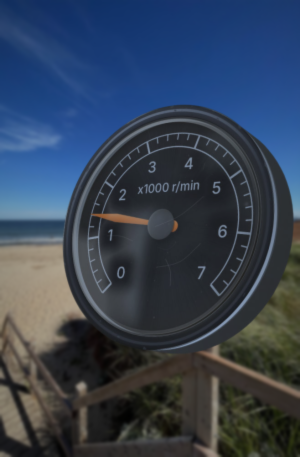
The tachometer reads **1400** rpm
